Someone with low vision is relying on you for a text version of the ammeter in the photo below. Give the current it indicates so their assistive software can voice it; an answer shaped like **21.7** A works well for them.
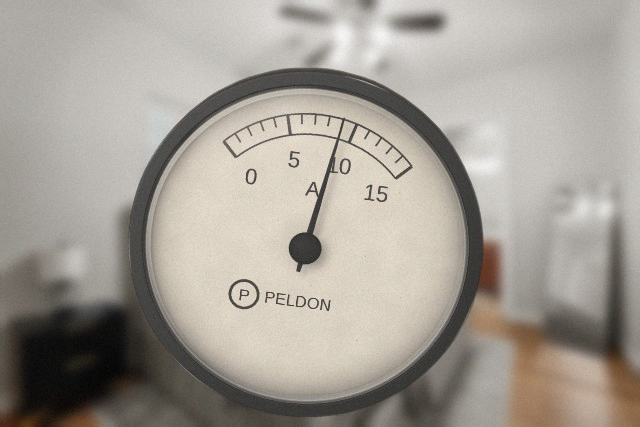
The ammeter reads **9** A
